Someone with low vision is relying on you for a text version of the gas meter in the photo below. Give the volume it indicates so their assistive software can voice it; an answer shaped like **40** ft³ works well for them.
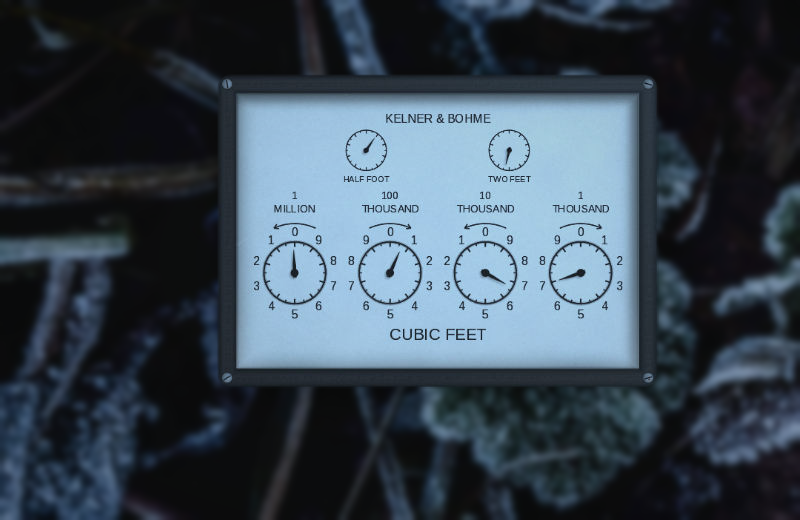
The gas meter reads **6700** ft³
